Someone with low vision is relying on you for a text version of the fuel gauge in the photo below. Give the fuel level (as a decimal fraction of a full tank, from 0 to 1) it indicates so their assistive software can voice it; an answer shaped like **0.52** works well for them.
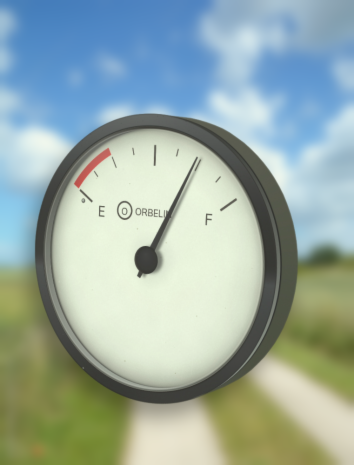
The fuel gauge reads **0.75**
